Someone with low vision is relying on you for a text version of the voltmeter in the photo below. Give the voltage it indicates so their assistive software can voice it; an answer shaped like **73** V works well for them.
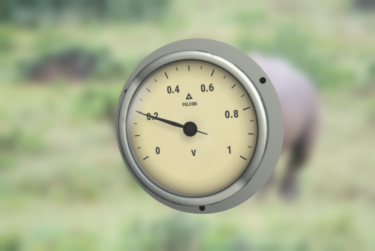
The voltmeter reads **0.2** V
